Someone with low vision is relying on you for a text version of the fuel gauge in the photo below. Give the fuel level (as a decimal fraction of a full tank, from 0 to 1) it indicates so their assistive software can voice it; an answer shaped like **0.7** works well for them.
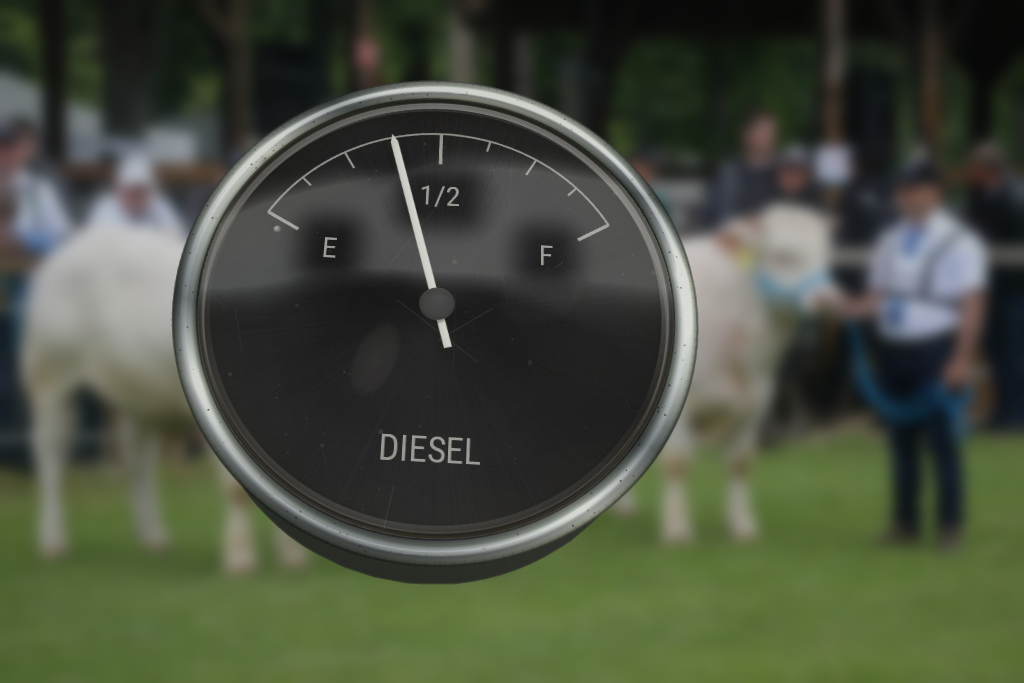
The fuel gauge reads **0.375**
